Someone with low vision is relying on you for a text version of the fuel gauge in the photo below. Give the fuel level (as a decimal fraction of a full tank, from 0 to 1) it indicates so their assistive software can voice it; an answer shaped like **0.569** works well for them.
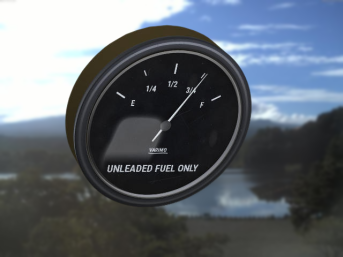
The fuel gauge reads **0.75**
